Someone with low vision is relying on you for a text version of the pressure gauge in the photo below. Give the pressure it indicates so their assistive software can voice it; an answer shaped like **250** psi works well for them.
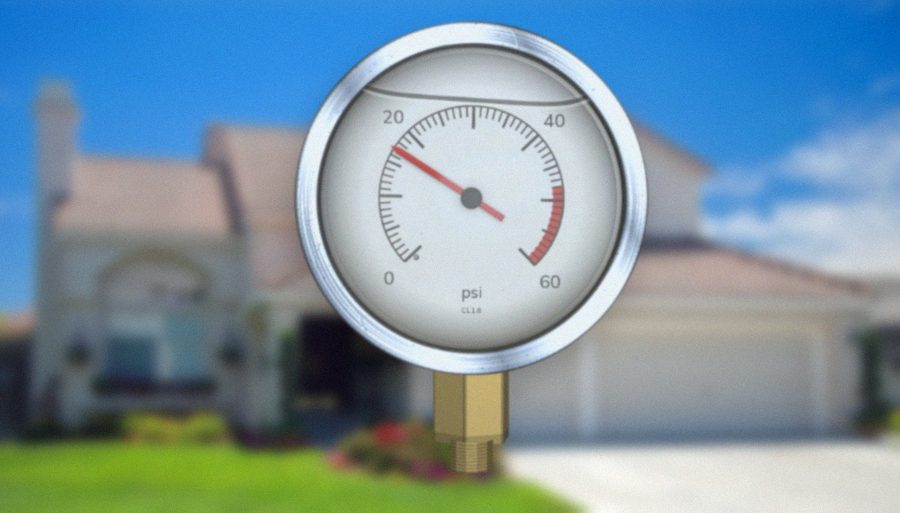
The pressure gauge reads **17** psi
